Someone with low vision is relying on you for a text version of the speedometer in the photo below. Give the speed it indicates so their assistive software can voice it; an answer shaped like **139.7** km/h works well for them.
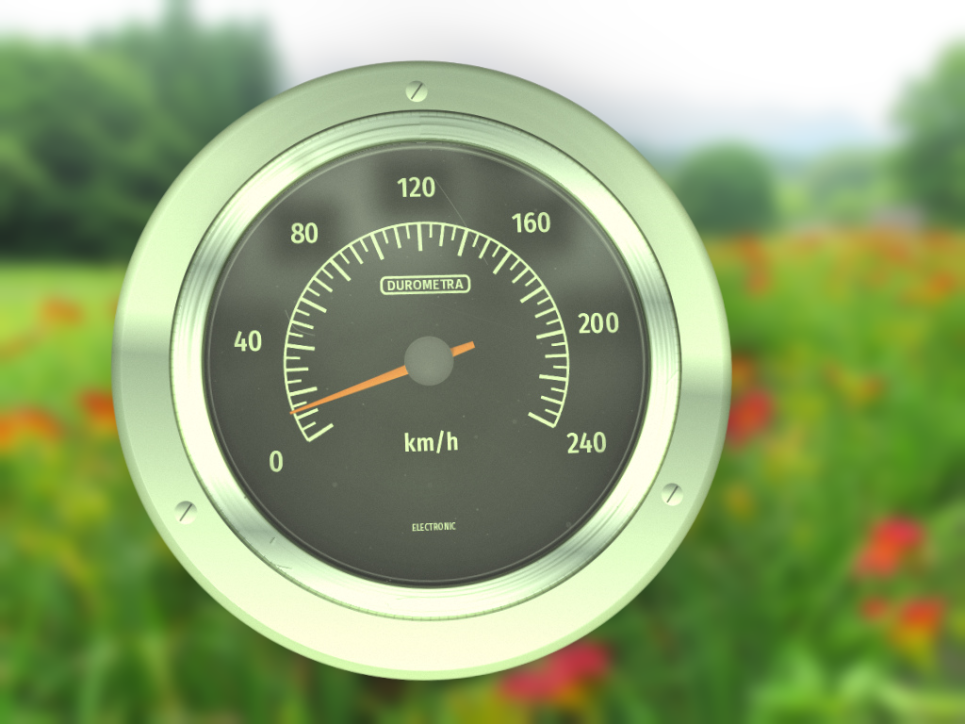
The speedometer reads **12.5** km/h
